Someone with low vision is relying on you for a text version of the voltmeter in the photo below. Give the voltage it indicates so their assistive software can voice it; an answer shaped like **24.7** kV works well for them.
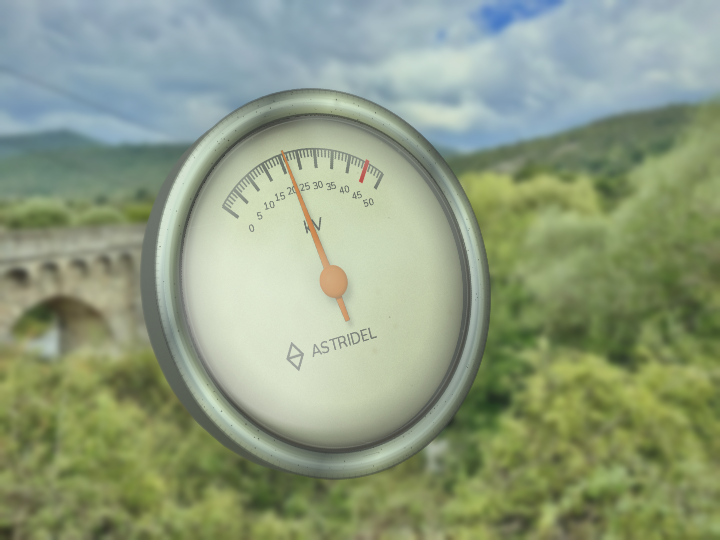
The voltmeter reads **20** kV
